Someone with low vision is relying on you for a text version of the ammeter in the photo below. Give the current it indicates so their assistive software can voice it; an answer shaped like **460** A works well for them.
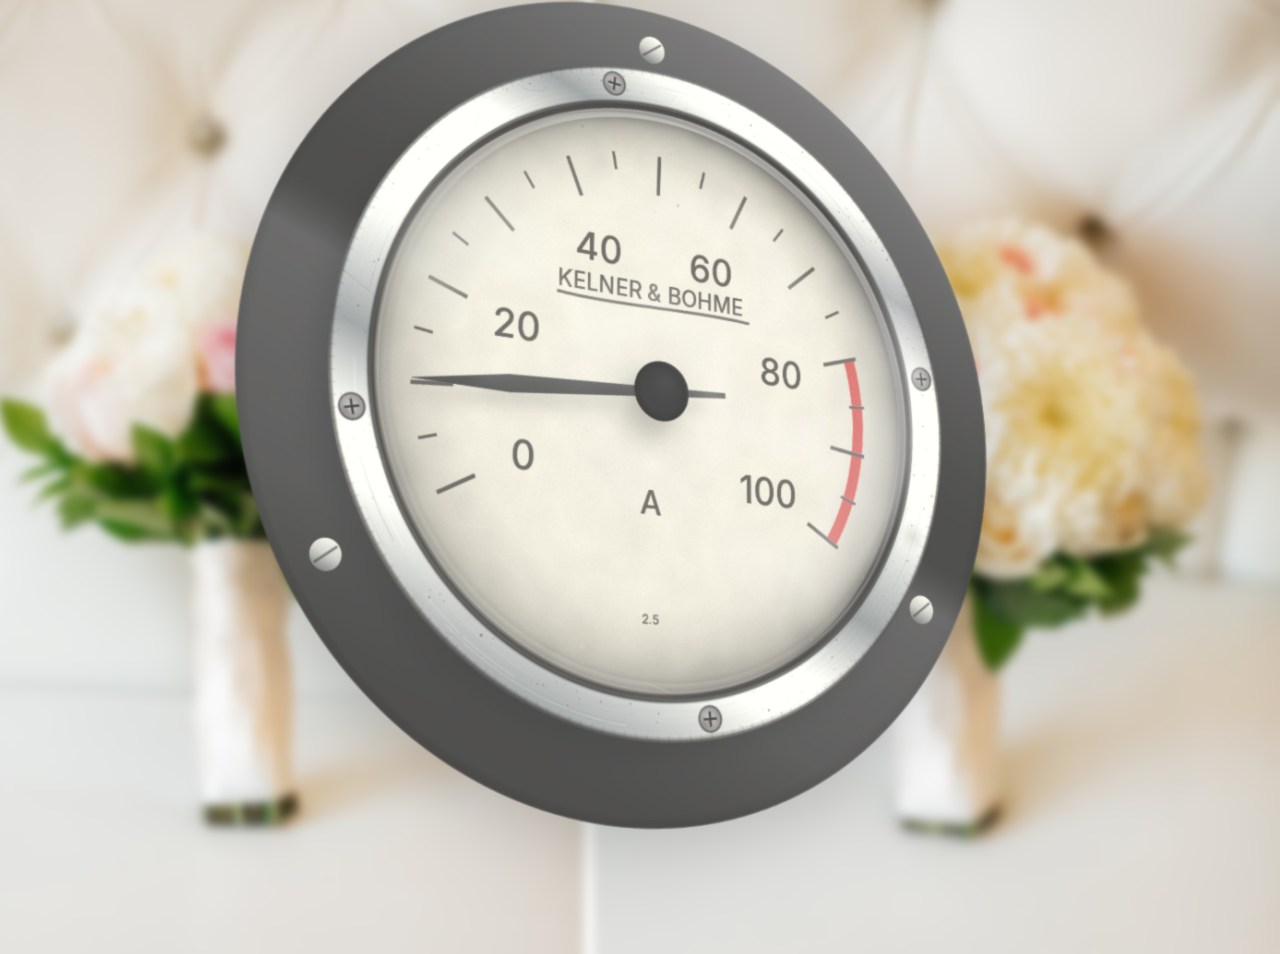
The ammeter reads **10** A
